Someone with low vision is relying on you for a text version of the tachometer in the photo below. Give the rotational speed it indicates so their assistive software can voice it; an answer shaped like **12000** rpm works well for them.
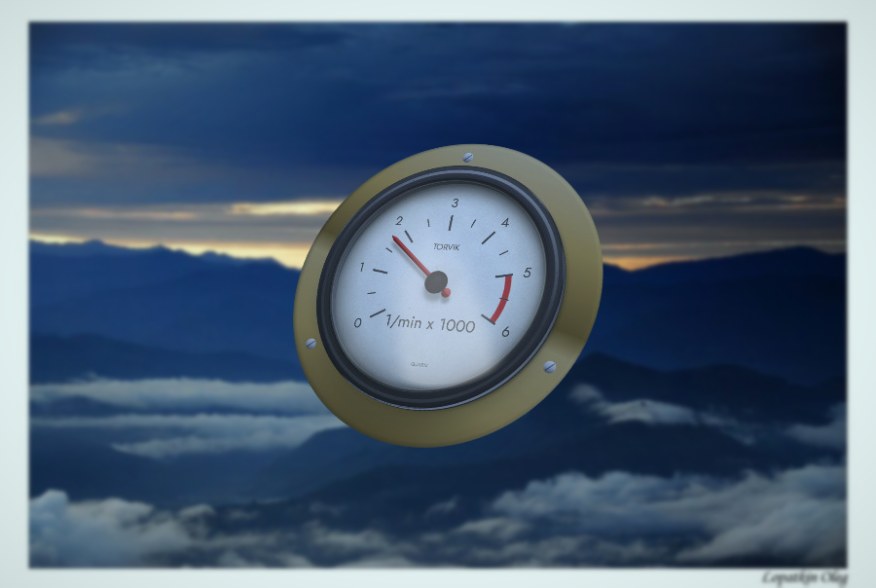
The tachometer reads **1750** rpm
